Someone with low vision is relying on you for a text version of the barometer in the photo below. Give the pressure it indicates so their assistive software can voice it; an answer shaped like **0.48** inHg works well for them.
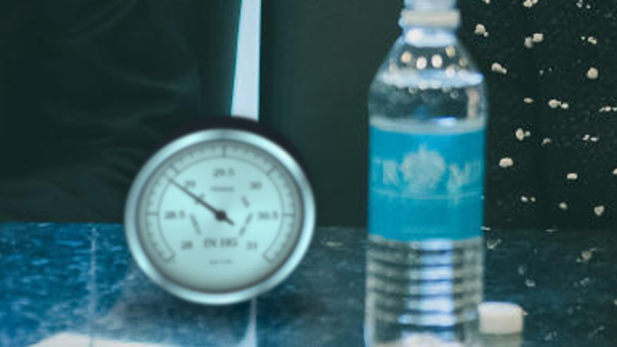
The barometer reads **28.9** inHg
